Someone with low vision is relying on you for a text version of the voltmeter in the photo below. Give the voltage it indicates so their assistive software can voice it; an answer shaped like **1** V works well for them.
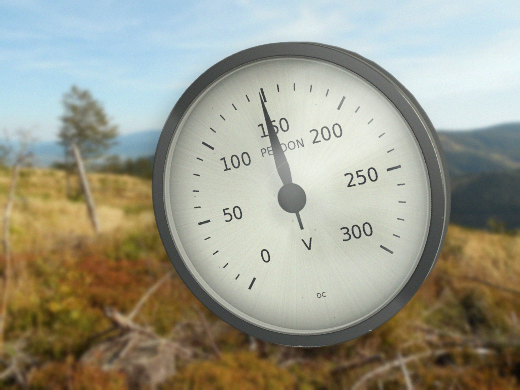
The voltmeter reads **150** V
